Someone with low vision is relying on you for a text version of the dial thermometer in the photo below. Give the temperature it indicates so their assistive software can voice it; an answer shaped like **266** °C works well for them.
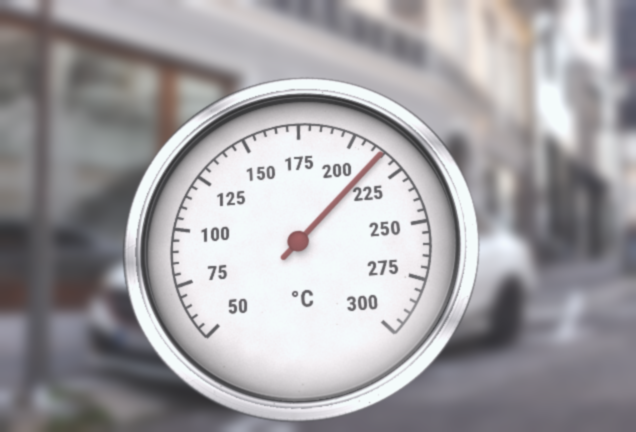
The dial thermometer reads **215** °C
